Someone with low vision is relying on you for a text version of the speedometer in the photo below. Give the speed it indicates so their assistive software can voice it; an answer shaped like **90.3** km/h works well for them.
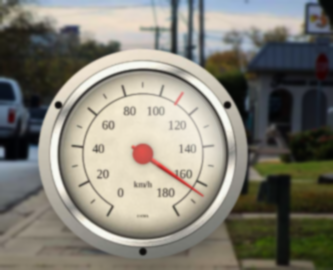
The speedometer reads **165** km/h
